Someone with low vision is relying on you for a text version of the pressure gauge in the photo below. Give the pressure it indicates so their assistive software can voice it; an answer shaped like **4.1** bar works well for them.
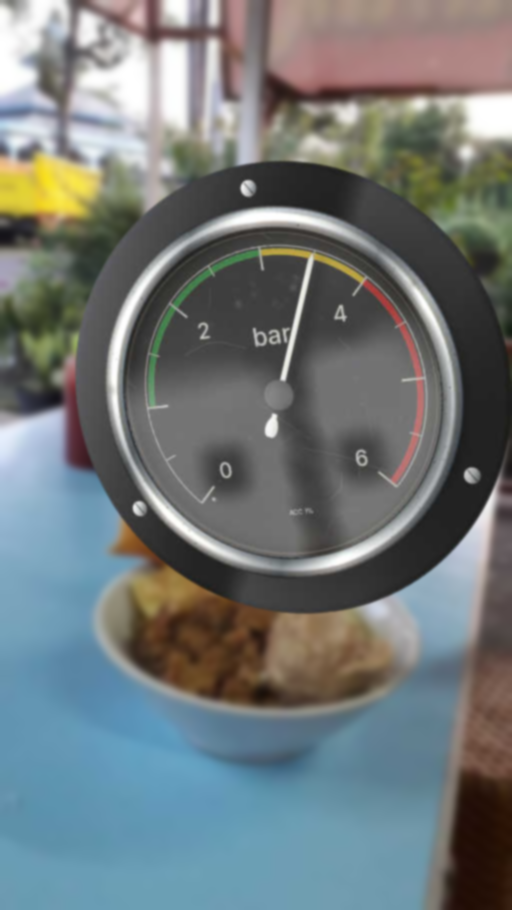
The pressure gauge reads **3.5** bar
